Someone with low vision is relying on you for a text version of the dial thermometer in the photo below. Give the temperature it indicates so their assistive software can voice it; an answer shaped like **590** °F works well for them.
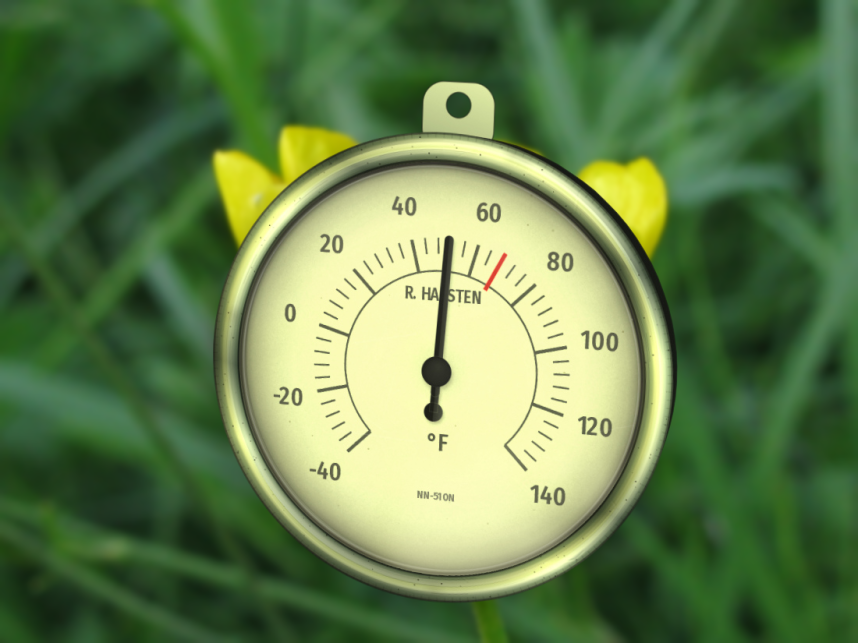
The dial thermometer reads **52** °F
